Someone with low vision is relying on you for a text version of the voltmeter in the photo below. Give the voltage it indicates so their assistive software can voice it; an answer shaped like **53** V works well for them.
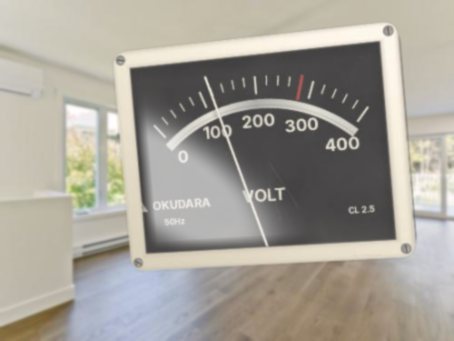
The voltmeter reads **120** V
